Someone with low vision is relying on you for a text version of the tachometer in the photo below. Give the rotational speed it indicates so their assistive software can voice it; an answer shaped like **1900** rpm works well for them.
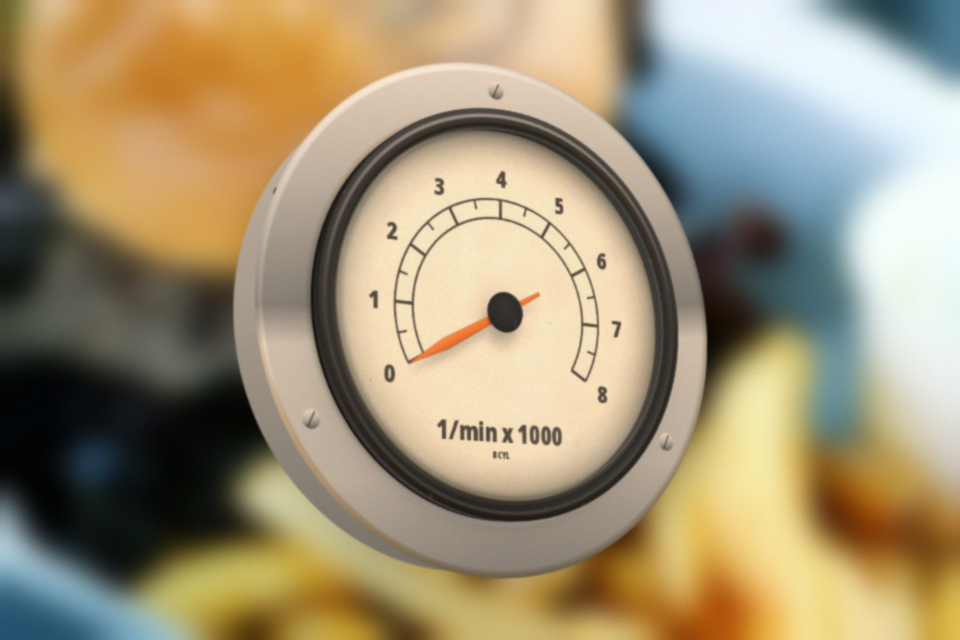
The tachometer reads **0** rpm
